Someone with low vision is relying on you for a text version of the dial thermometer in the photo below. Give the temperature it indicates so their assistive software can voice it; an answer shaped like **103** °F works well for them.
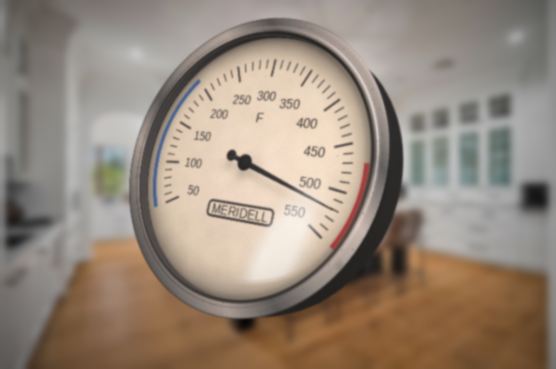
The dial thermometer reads **520** °F
